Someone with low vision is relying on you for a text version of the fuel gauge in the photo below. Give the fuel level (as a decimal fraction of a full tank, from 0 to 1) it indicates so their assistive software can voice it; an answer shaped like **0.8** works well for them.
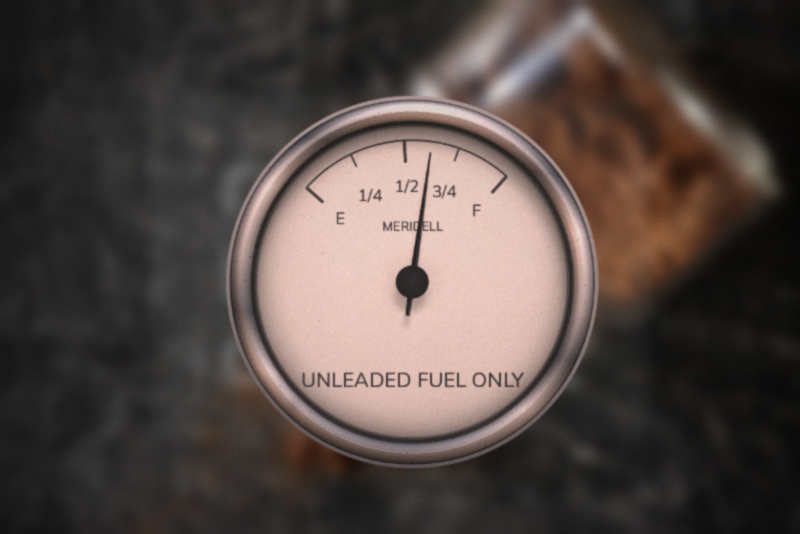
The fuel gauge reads **0.625**
